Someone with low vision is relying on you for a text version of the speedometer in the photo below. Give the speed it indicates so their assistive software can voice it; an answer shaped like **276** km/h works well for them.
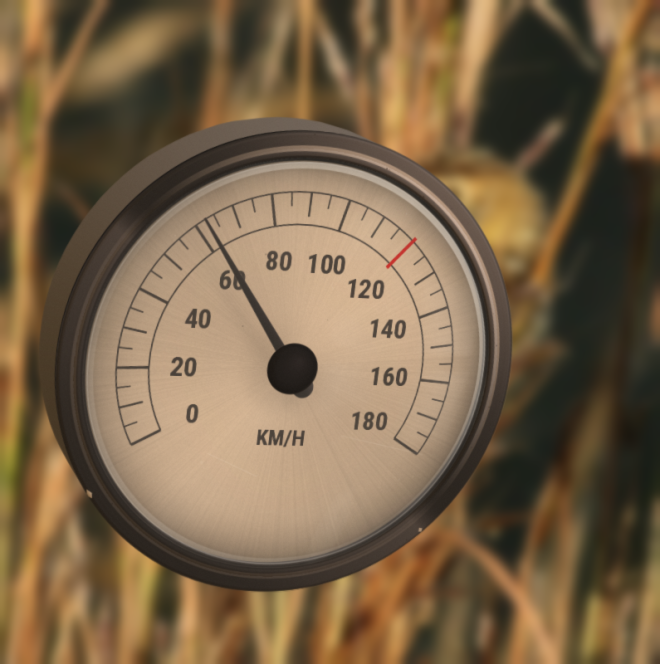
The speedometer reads **62.5** km/h
